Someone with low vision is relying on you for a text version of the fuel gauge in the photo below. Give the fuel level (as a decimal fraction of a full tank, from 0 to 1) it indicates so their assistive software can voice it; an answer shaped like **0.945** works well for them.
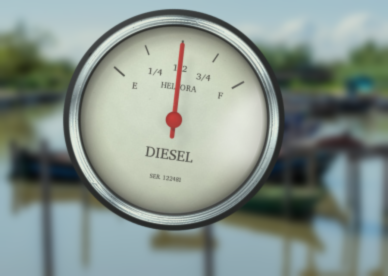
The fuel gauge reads **0.5**
